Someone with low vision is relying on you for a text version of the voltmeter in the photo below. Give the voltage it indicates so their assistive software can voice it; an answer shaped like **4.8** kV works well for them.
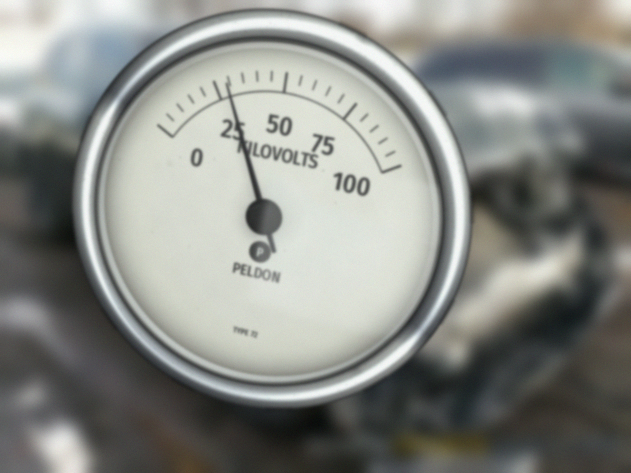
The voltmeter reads **30** kV
